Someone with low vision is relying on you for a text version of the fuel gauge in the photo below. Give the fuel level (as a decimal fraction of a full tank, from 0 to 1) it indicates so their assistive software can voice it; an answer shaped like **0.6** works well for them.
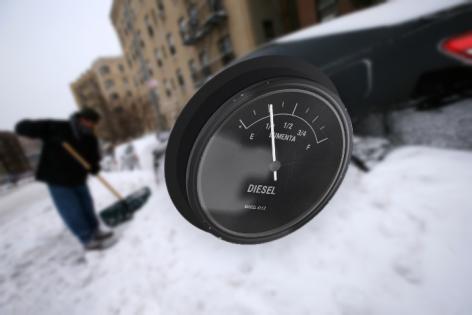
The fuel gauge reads **0.25**
